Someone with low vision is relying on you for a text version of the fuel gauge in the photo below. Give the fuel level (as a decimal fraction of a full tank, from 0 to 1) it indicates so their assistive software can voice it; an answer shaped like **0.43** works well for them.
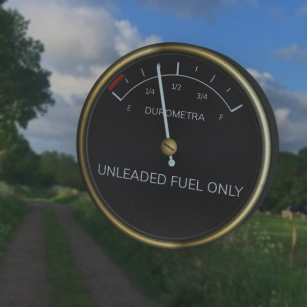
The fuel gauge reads **0.375**
